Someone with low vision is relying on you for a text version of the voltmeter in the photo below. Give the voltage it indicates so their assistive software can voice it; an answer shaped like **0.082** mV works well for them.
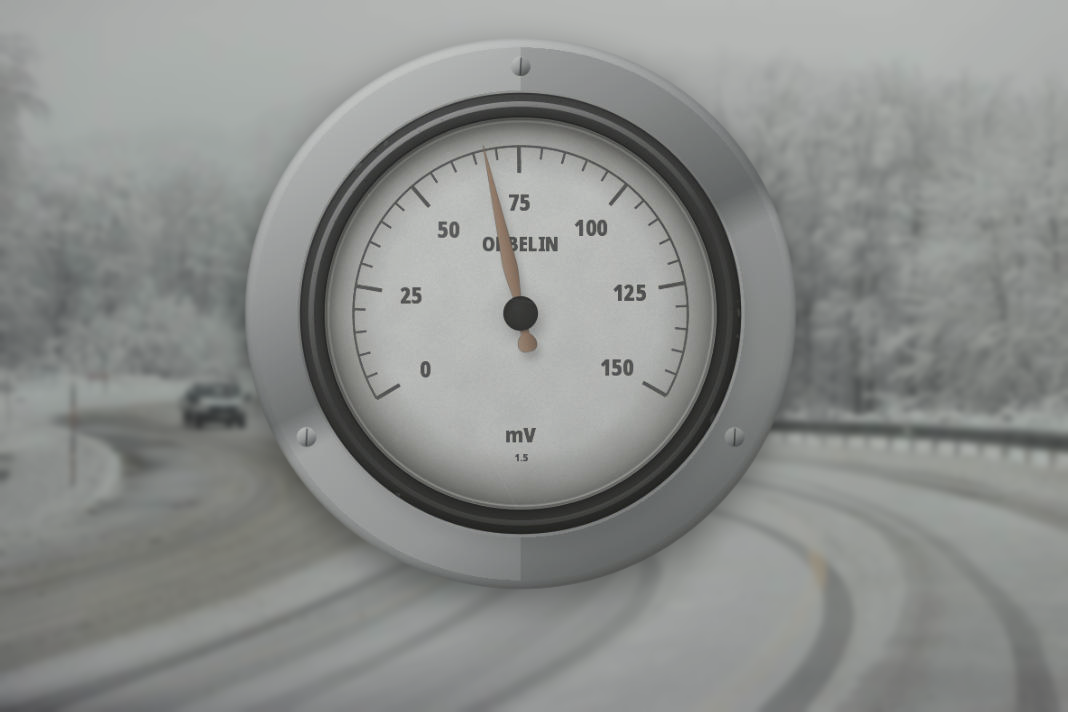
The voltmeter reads **67.5** mV
